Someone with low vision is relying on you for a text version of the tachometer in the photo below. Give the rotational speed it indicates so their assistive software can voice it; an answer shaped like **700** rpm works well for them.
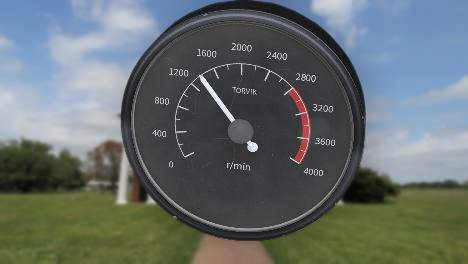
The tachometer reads **1400** rpm
